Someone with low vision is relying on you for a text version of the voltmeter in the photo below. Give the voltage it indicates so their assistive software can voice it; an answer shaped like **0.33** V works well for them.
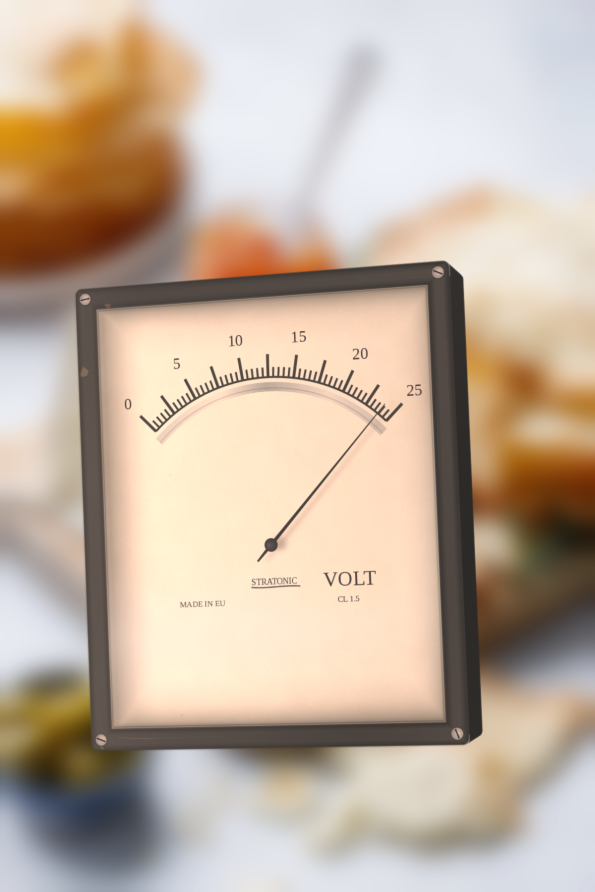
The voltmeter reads **24** V
